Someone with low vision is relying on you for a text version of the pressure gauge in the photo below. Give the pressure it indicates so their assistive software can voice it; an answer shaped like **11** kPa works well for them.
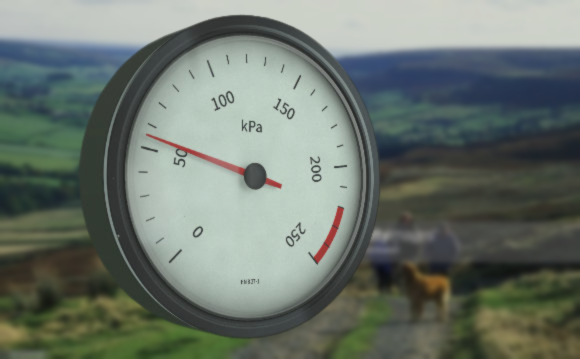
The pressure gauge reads **55** kPa
